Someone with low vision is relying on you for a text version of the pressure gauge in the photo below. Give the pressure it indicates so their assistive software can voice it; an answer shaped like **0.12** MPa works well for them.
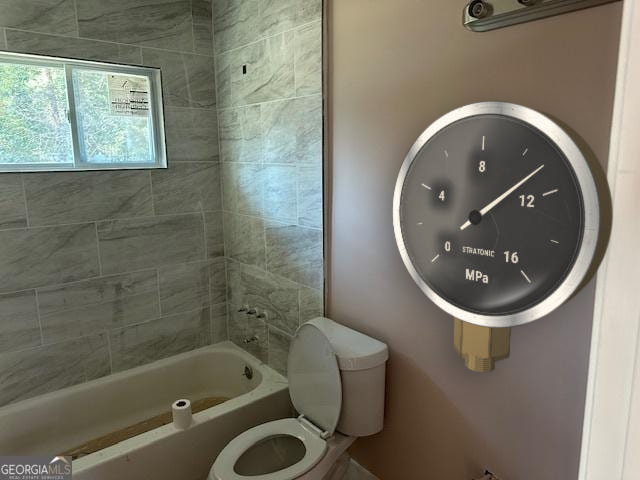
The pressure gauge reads **11** MPa
